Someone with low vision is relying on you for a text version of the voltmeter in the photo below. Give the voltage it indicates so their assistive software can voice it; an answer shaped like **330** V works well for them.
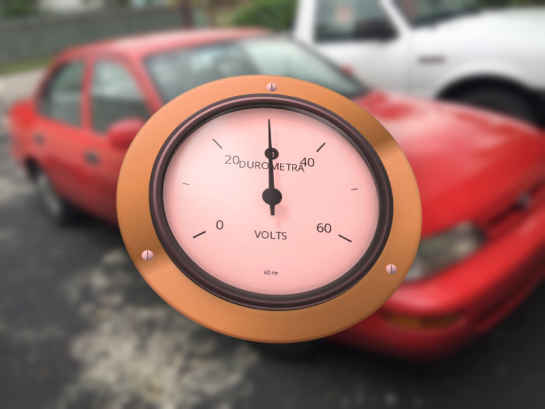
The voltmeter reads **30** V
